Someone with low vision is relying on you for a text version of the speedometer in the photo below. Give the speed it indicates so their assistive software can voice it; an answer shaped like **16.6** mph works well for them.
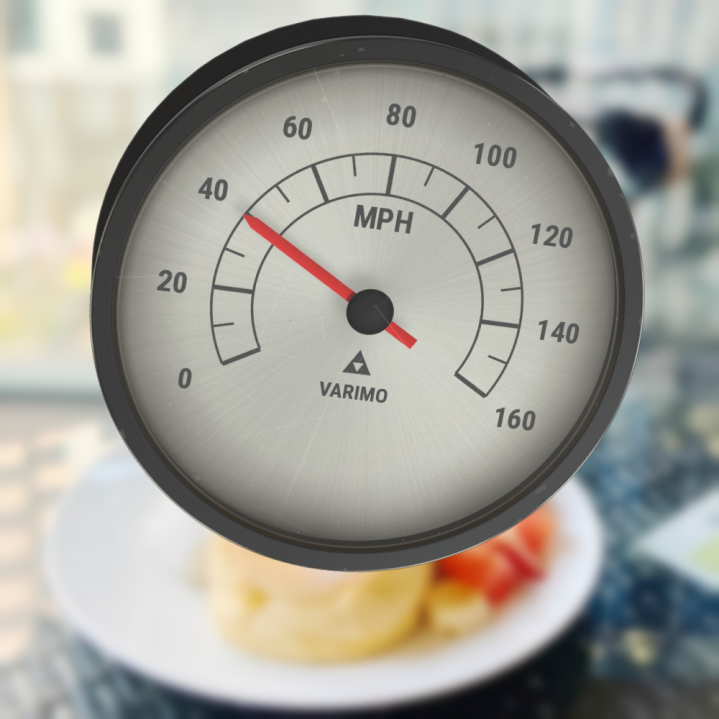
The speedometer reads **40** mph
